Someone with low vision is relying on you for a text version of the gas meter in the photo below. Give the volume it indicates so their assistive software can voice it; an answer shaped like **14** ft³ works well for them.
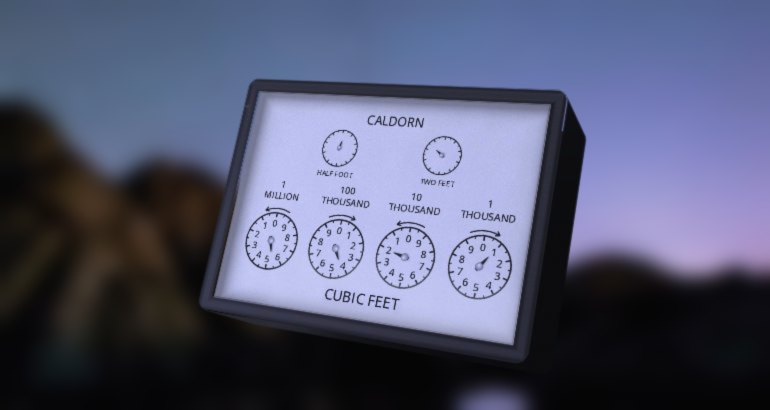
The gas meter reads **542100** ft³
